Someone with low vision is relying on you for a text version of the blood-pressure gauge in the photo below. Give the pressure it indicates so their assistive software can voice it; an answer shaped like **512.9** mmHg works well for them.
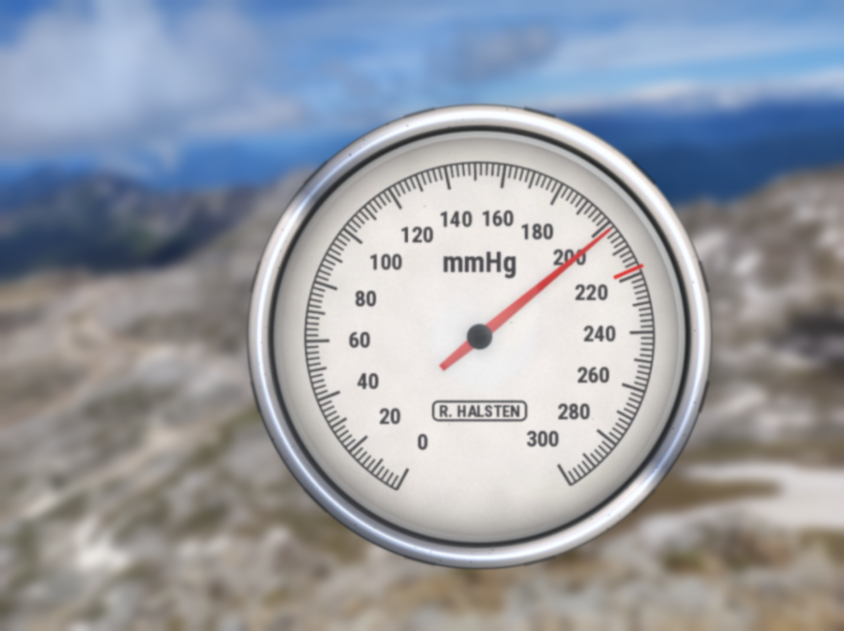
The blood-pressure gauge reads **202** mmHg
